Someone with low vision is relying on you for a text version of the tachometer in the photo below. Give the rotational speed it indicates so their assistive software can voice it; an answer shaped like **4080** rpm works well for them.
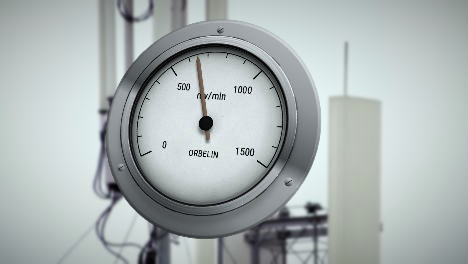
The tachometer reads **650** rpm
